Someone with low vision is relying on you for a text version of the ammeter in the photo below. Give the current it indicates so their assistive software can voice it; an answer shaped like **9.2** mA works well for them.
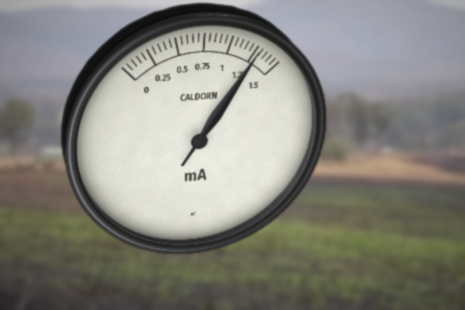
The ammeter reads **1.25** mA
